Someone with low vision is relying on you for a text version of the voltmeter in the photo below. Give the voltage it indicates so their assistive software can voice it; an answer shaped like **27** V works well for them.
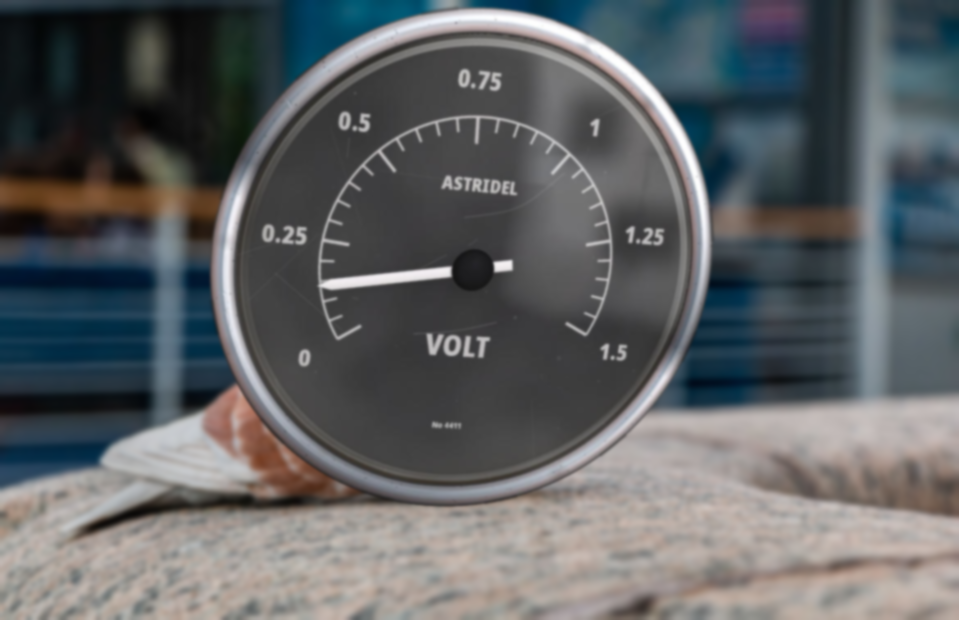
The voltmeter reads **0.15** V
